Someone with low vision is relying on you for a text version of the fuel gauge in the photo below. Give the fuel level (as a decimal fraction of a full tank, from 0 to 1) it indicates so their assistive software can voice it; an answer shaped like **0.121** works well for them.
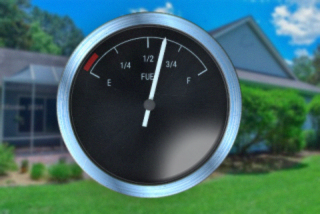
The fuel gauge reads **0.625**
